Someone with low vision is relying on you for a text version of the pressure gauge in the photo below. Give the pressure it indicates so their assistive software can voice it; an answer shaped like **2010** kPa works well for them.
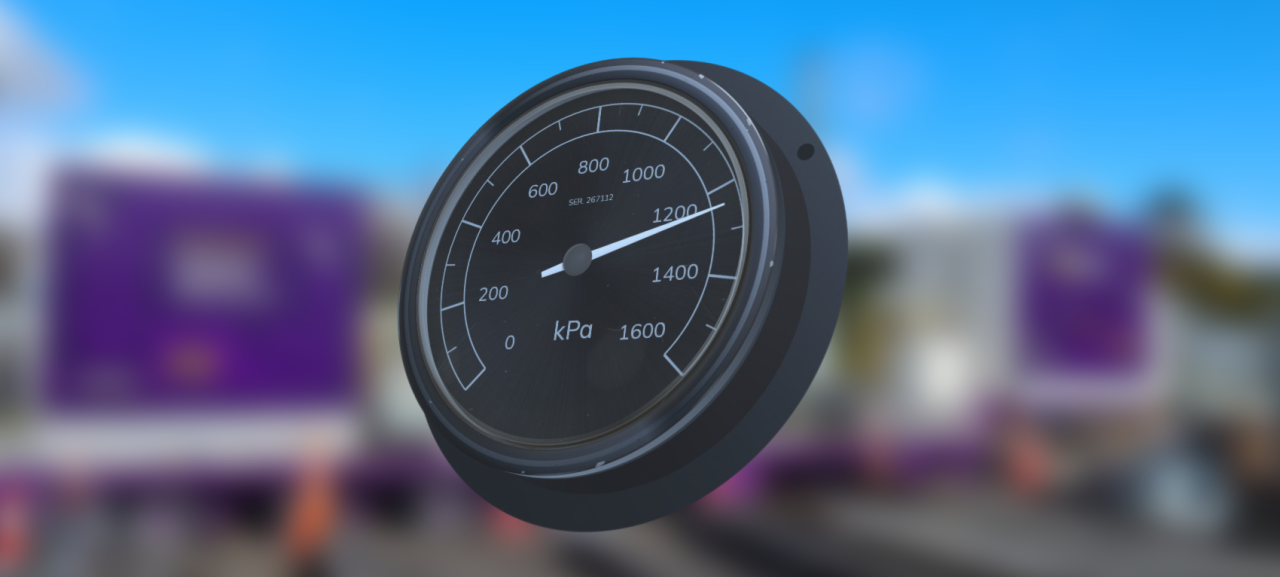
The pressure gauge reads **1250** kPa
